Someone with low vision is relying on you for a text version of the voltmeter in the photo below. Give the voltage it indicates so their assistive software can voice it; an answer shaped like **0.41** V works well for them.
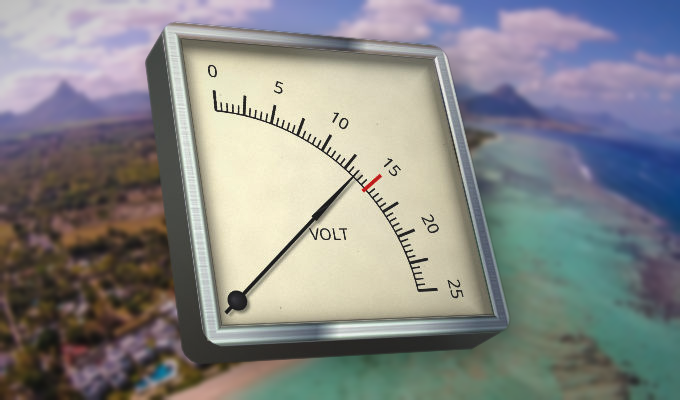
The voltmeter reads **13.5** V
